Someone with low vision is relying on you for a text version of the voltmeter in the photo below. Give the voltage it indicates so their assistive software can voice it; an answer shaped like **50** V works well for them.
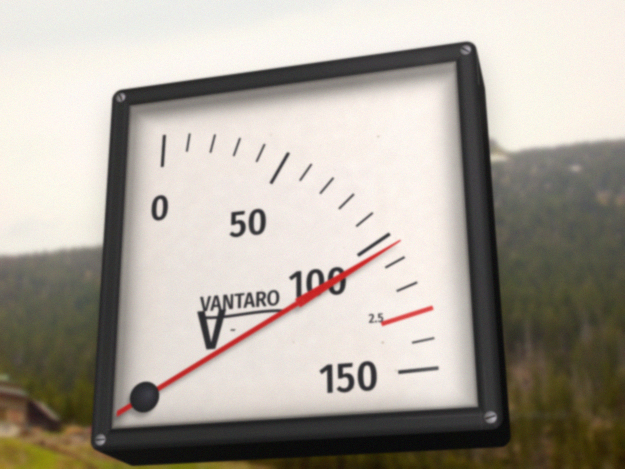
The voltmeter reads **105** V
